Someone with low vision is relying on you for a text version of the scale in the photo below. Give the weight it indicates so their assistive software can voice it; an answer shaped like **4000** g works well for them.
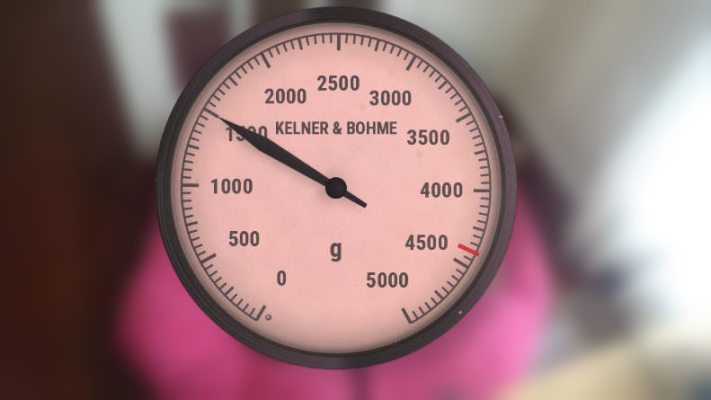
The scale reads **1500** g
